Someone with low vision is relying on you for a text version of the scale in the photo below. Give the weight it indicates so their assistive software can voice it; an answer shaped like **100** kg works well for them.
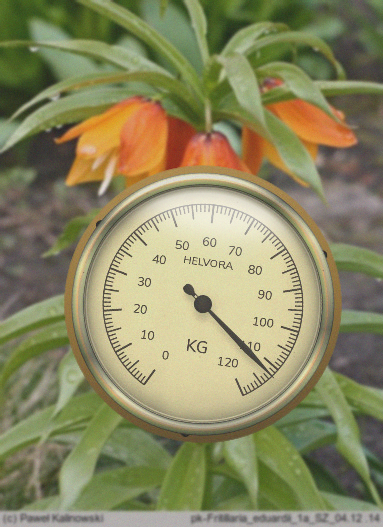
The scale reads **112** kg
